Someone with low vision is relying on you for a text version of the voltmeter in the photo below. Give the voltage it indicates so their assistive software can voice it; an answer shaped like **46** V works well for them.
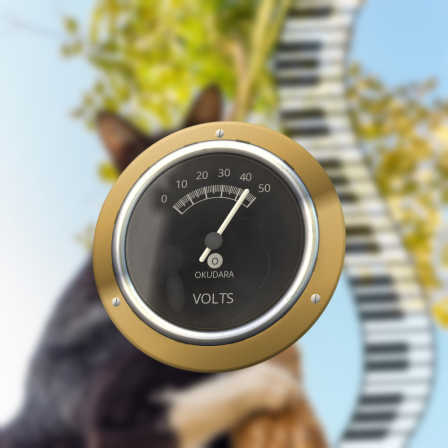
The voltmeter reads **45** V
